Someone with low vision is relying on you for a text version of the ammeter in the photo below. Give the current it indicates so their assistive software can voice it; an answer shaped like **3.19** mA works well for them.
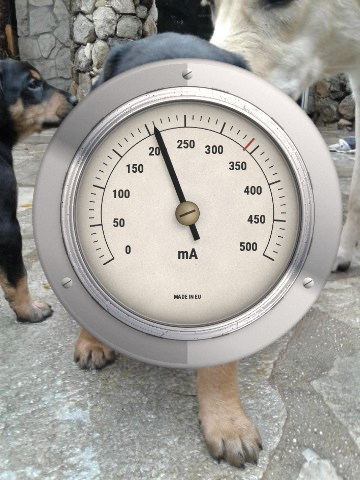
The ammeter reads **210** mA
